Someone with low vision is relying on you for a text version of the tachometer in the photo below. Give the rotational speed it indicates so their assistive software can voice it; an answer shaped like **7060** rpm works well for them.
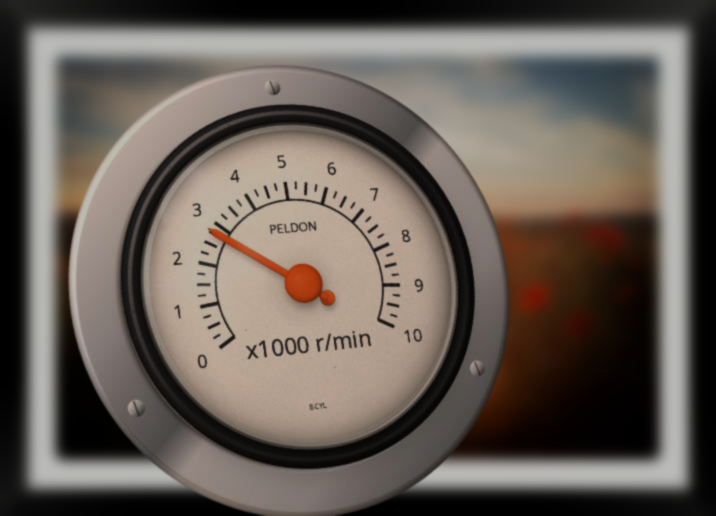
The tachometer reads **2750** rpm
